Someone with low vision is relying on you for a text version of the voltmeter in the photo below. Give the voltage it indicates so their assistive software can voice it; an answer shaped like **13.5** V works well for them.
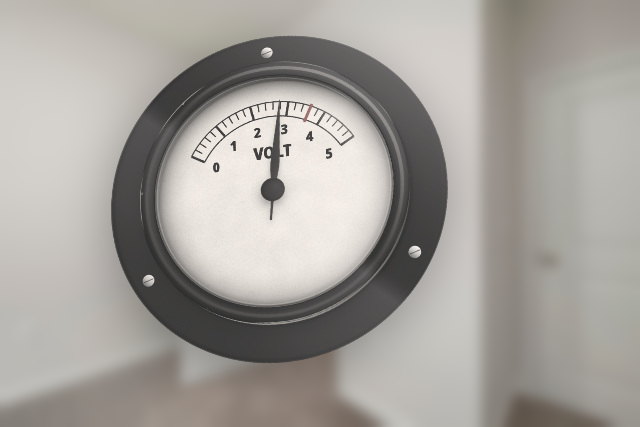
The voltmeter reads **2.8** V
